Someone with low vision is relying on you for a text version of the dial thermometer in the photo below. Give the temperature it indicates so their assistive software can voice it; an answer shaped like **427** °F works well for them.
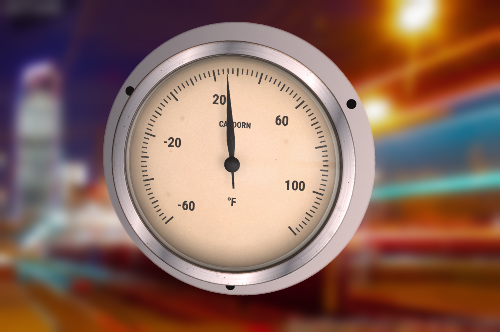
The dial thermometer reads **26** °F
